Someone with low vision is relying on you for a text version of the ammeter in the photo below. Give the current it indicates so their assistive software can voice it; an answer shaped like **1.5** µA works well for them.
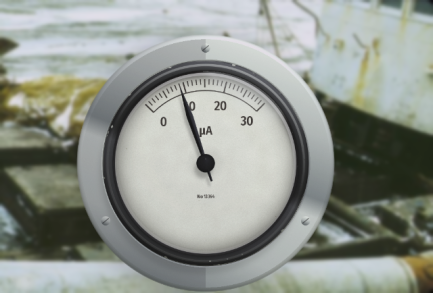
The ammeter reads **9** µA
